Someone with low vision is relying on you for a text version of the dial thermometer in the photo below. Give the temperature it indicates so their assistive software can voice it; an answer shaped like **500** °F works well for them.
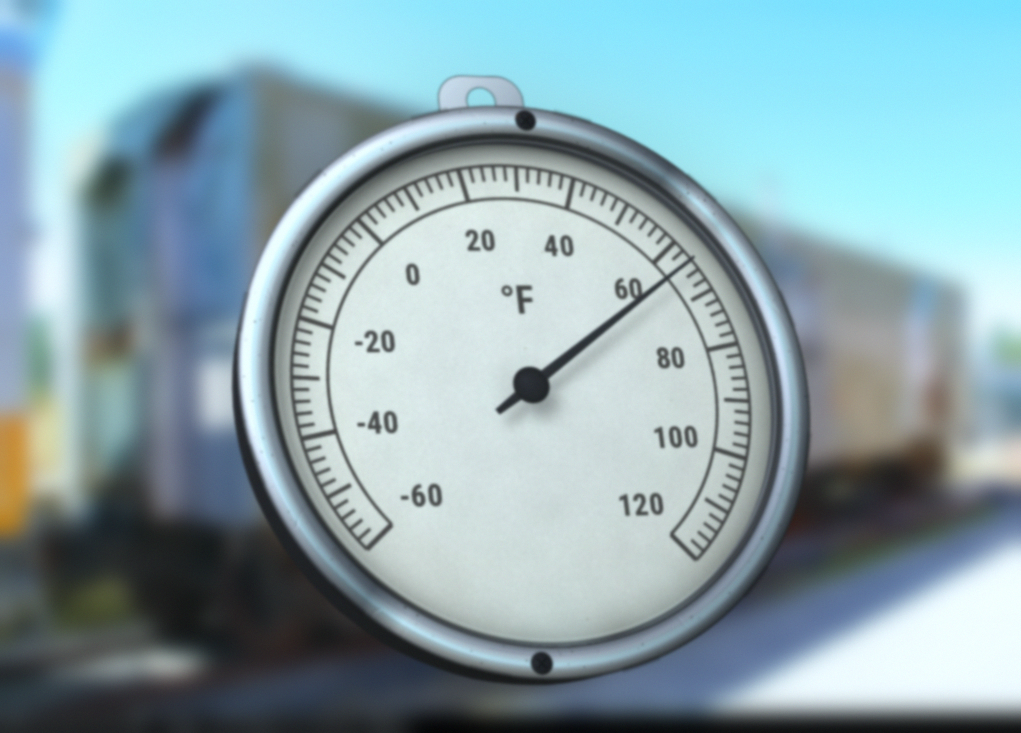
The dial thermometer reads **64** °F
